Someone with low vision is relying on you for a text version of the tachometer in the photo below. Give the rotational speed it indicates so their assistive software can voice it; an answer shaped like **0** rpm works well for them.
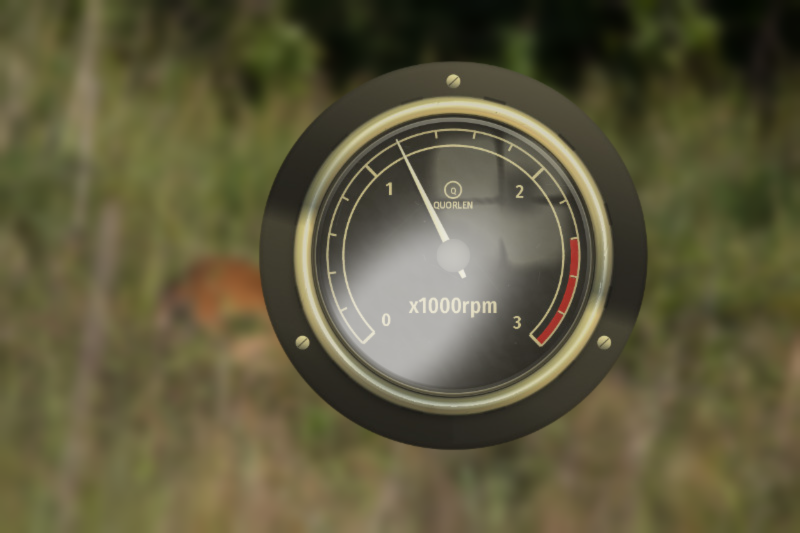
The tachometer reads **1200** rpm
